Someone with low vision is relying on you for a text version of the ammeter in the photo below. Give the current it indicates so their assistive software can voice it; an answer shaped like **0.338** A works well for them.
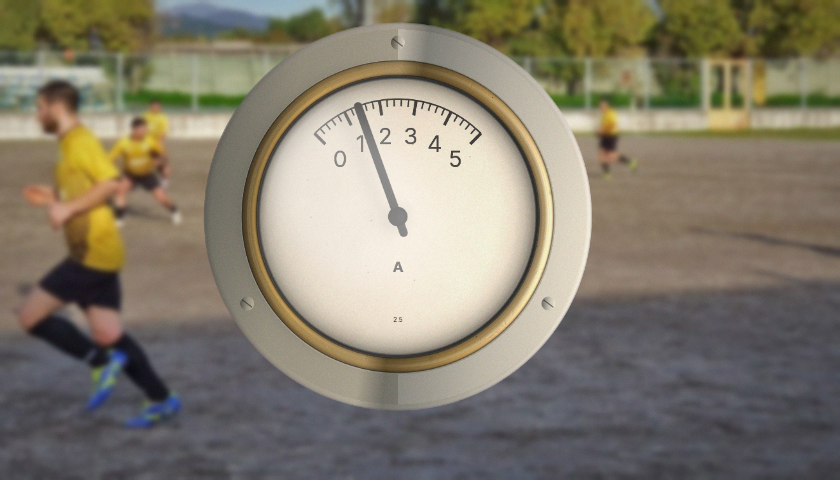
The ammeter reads **1.4** A
